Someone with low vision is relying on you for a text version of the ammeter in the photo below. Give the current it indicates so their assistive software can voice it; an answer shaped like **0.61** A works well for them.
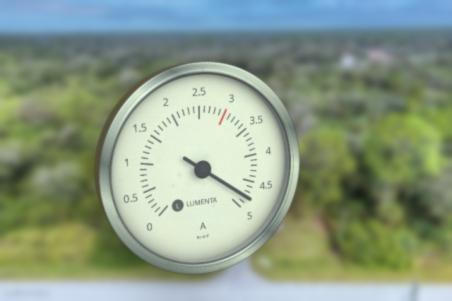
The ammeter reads **4.8** A
